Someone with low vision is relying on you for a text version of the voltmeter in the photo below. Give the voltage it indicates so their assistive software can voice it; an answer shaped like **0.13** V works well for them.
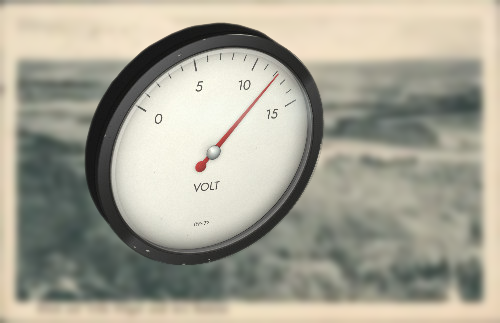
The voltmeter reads **12** V
